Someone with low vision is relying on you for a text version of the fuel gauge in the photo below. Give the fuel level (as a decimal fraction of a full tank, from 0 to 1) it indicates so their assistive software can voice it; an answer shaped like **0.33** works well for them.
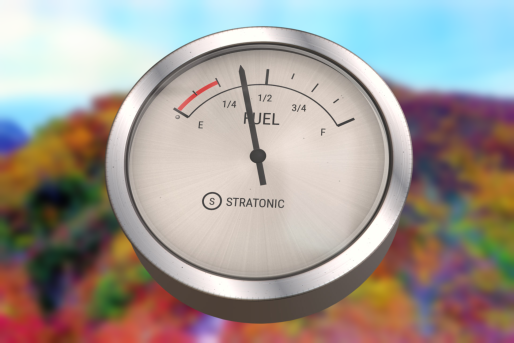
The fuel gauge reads **0.375**
